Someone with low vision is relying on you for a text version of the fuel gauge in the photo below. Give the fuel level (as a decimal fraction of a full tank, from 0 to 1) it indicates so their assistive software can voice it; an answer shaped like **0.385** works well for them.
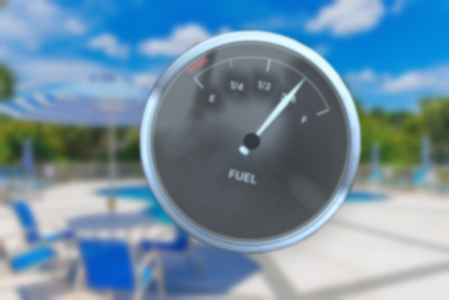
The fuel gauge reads **0.75**
